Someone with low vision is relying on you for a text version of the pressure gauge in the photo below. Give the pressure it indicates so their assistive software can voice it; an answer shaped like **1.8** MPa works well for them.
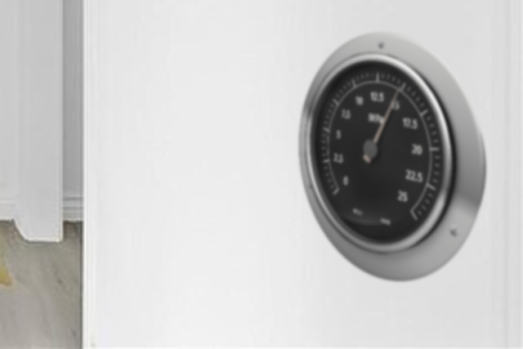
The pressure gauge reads **15** MPa
